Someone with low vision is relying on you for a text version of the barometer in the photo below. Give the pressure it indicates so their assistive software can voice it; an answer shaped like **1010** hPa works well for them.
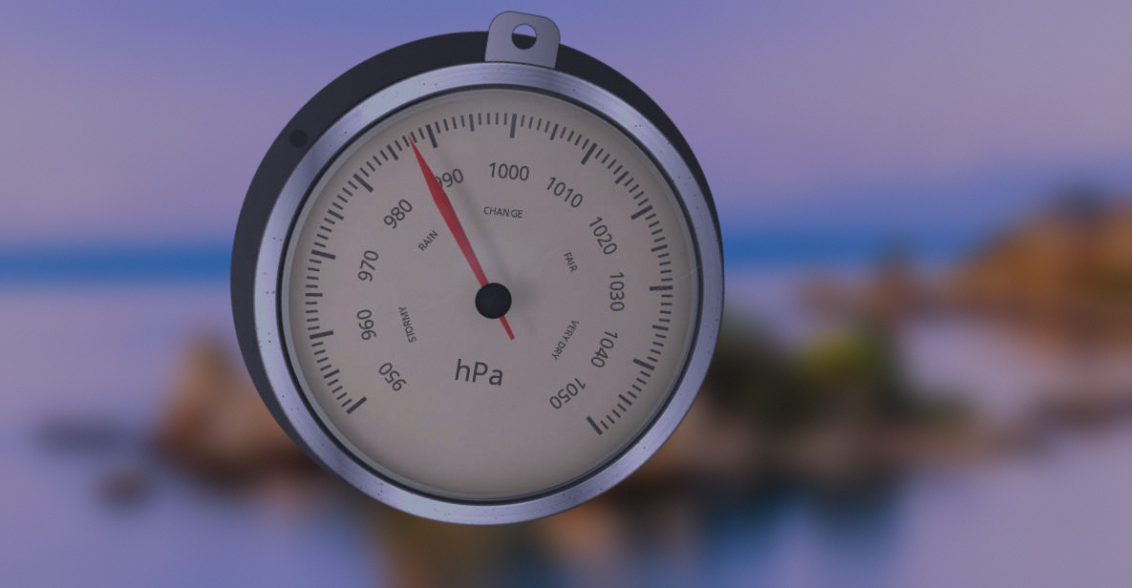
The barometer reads **987.5** hPa
